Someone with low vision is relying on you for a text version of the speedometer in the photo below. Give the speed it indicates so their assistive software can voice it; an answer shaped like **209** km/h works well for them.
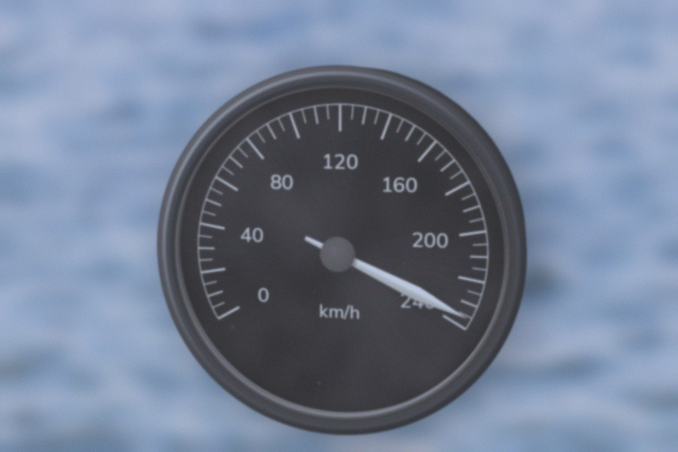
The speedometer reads **235** km/h
